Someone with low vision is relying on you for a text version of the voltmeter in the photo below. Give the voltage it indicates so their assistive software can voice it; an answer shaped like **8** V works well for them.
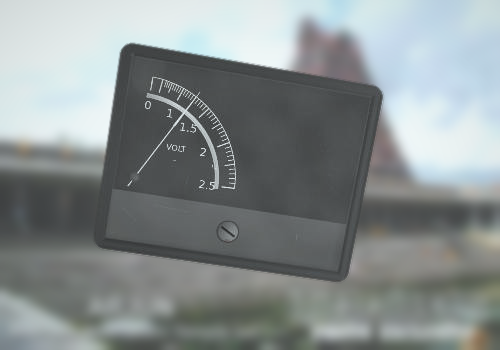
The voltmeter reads **1.25** V
